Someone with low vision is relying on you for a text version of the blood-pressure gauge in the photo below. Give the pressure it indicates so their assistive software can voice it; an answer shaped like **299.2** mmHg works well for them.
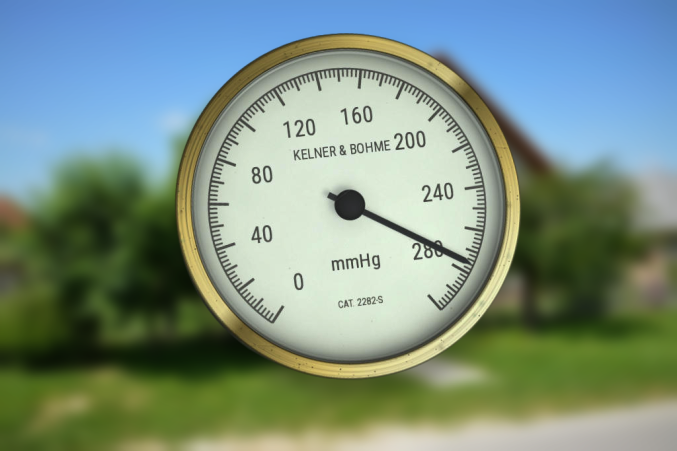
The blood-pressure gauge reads **276** mmHg
